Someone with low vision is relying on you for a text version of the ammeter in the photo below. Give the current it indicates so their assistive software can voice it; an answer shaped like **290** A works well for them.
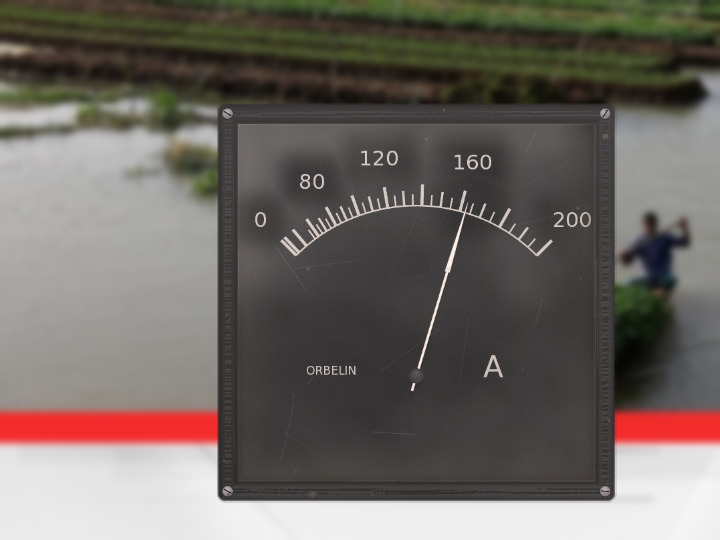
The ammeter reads **162.5** A
